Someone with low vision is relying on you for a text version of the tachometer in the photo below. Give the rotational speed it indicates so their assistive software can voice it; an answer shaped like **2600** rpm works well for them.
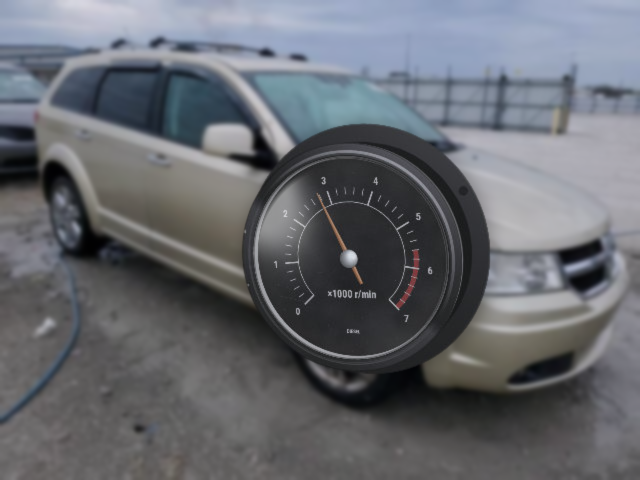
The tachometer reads **2800** rpm
